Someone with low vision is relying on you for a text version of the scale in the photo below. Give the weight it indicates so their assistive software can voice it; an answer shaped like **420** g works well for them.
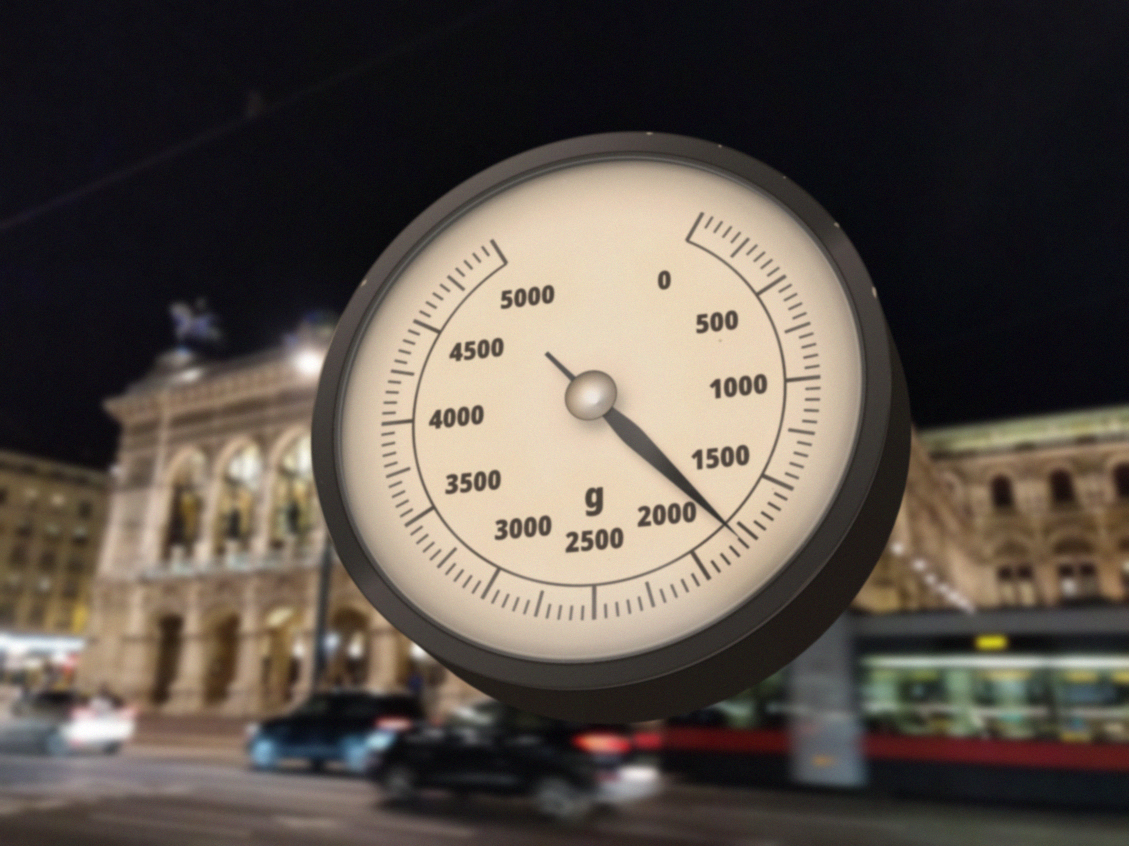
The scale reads **1800** g
